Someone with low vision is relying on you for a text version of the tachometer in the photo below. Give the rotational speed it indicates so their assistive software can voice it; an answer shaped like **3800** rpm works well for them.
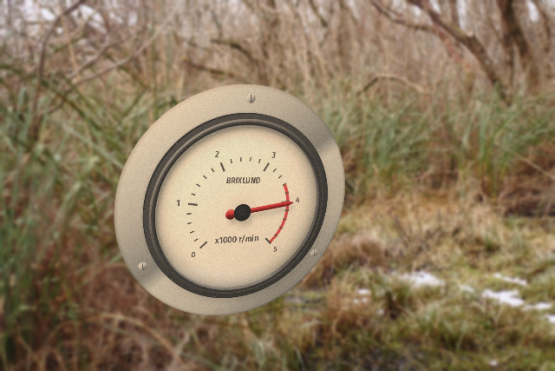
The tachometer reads **4000** rpm
